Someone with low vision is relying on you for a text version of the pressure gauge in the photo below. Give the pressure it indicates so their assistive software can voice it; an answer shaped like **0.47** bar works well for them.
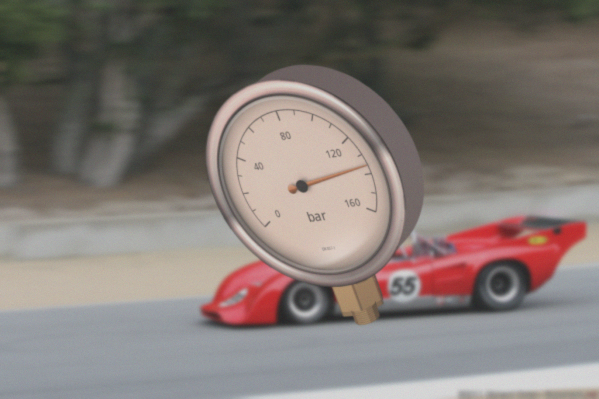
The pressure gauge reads **135** bar
